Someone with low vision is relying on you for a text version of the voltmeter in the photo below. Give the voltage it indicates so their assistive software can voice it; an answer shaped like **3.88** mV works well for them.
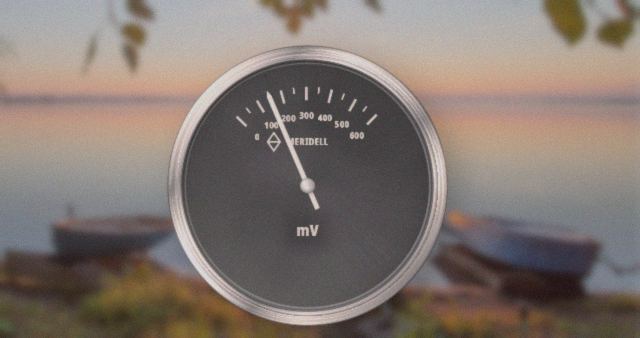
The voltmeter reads **150** mV
